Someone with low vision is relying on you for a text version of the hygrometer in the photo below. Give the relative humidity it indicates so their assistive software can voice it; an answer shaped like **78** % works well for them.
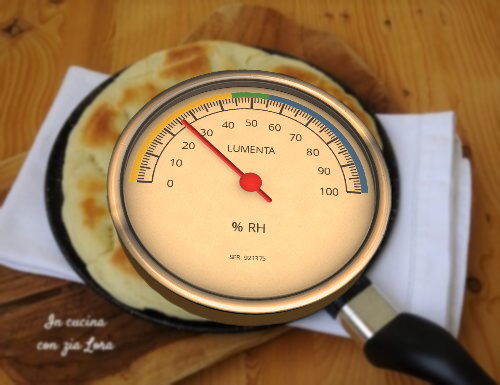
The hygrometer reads **25** %
